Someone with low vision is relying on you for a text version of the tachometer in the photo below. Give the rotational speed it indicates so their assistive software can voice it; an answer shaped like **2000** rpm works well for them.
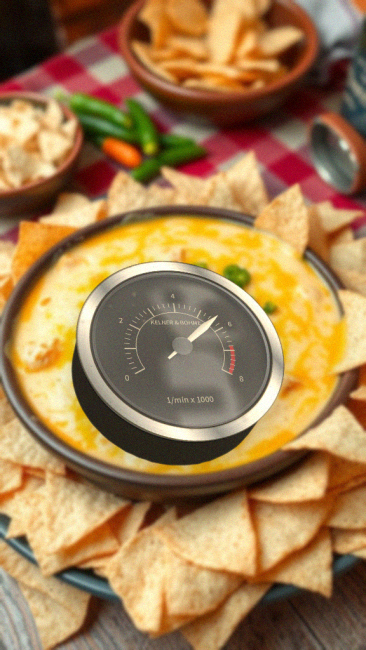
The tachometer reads **5600** rpm
